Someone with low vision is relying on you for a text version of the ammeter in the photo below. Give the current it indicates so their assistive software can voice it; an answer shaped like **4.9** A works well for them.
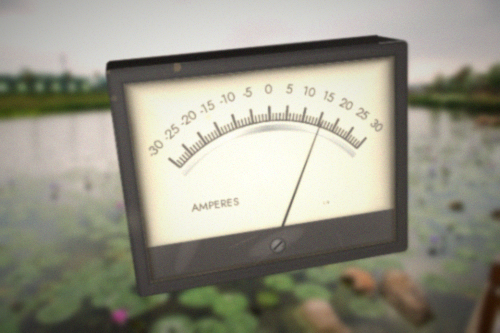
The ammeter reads **15** A
